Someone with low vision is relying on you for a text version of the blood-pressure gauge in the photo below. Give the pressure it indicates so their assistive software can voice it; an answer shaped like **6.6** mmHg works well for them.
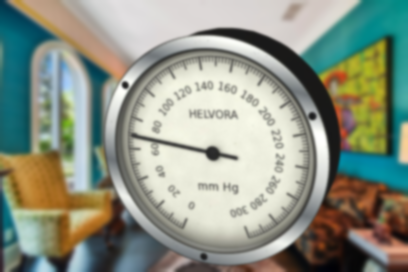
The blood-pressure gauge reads **70** mmHg
